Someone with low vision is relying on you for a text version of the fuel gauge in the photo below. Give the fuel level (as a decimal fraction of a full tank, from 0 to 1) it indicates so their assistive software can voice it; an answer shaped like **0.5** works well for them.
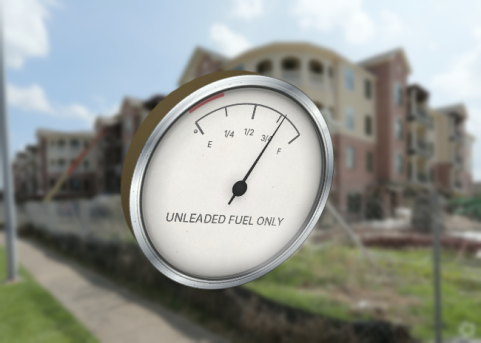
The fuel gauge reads **0.75**
